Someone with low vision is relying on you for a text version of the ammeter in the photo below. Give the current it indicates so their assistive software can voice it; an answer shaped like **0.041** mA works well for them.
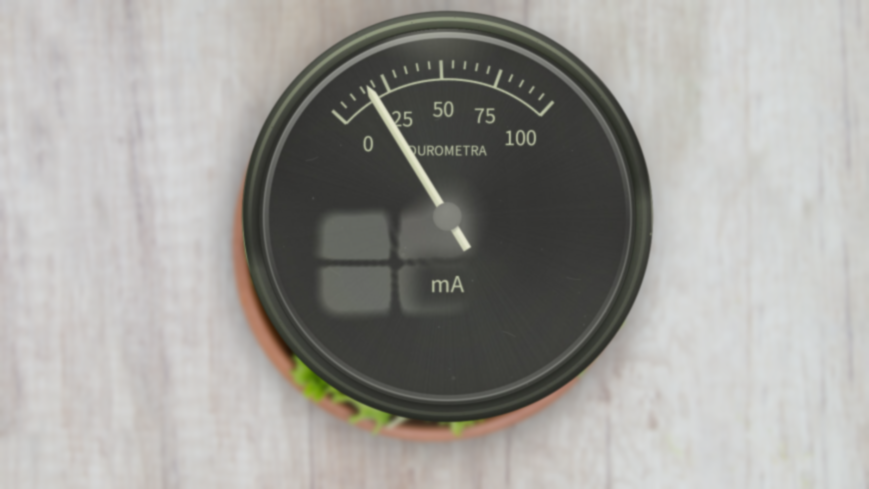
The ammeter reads **17.5** mA
